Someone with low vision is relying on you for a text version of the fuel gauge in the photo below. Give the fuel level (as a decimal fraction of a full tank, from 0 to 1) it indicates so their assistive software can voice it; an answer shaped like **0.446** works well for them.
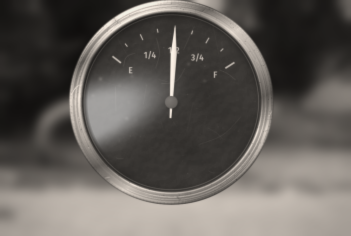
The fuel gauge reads **0.5**
